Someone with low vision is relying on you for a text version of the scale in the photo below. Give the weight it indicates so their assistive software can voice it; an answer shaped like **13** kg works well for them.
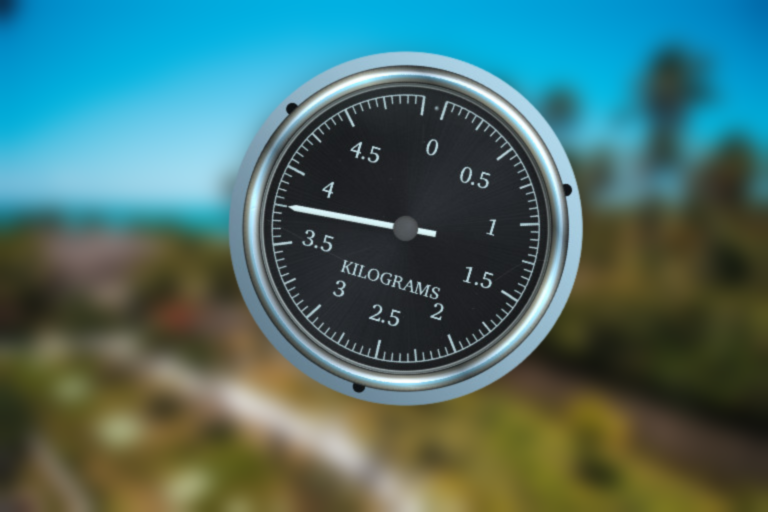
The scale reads **3.75** kg
